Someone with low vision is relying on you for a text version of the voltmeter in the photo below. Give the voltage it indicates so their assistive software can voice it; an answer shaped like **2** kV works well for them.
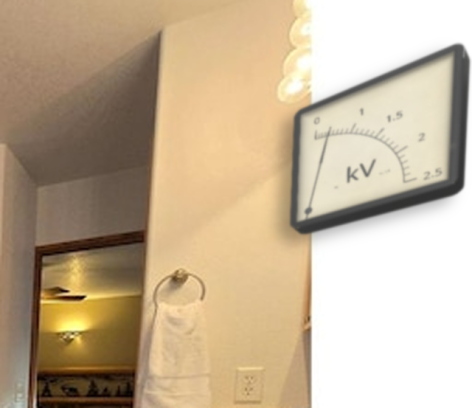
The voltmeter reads **0.5** kV
